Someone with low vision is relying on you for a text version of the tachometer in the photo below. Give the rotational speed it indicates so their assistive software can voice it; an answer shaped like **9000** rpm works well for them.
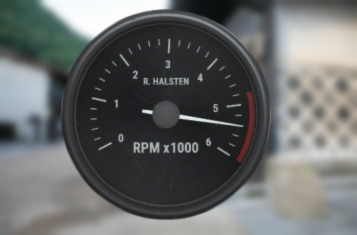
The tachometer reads **5400** rpm
